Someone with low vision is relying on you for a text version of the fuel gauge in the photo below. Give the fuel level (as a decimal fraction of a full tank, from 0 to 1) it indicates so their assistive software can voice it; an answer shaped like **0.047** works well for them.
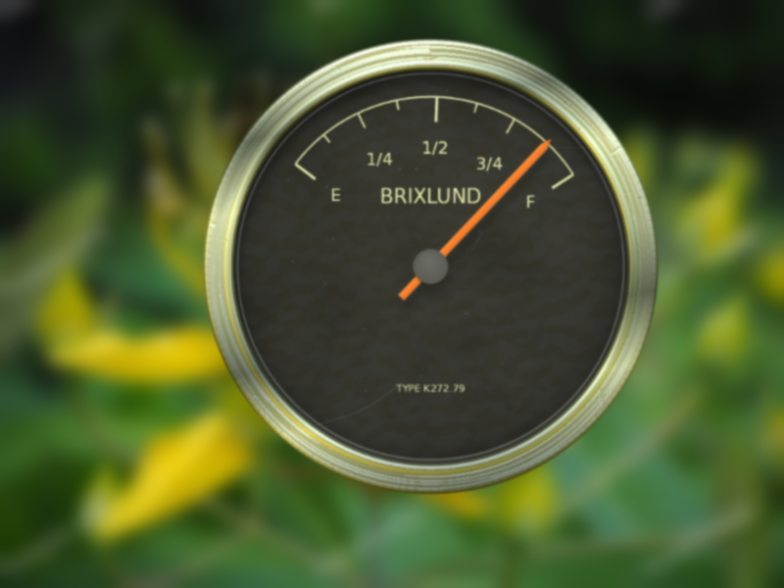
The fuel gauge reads **0.875**
